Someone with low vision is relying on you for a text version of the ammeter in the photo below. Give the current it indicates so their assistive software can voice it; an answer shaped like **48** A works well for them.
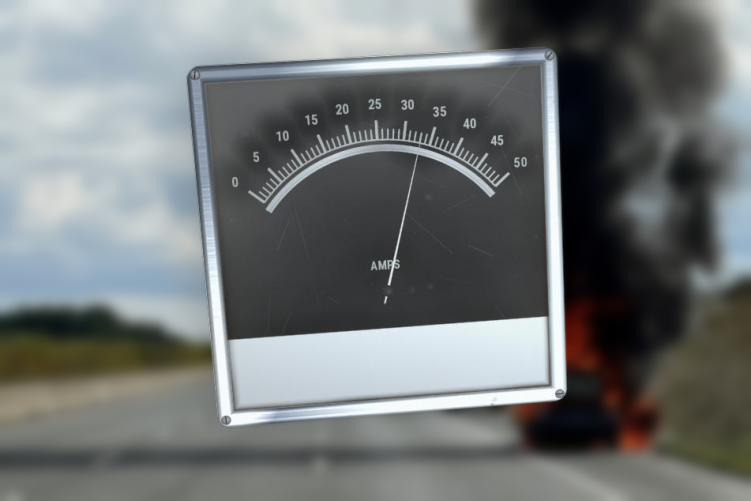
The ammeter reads **33** A
